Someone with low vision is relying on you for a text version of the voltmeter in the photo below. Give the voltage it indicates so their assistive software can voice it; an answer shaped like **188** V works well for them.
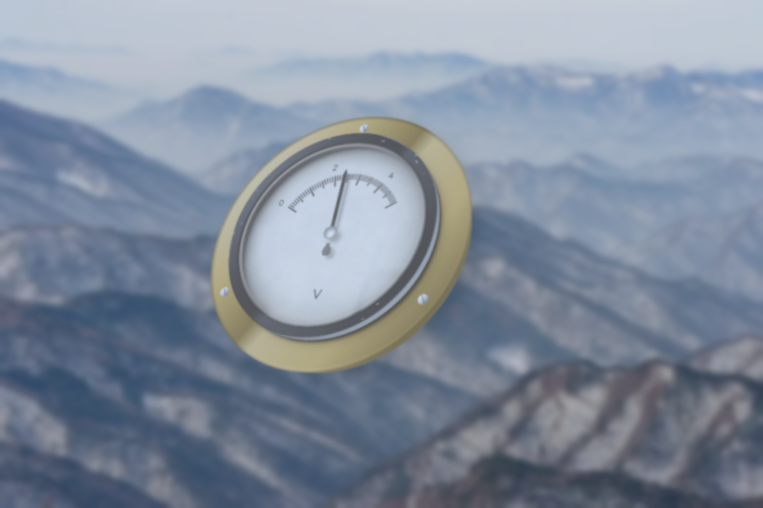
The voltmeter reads **2.5** V
